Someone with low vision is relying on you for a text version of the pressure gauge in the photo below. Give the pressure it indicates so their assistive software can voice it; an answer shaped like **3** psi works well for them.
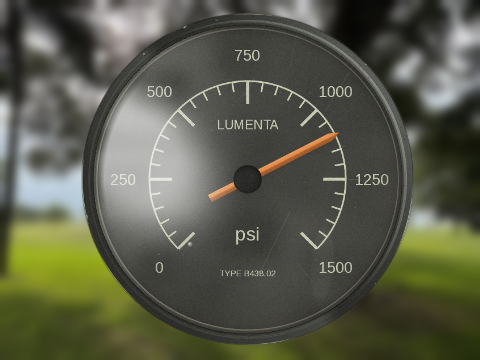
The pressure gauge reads **1100** psi
